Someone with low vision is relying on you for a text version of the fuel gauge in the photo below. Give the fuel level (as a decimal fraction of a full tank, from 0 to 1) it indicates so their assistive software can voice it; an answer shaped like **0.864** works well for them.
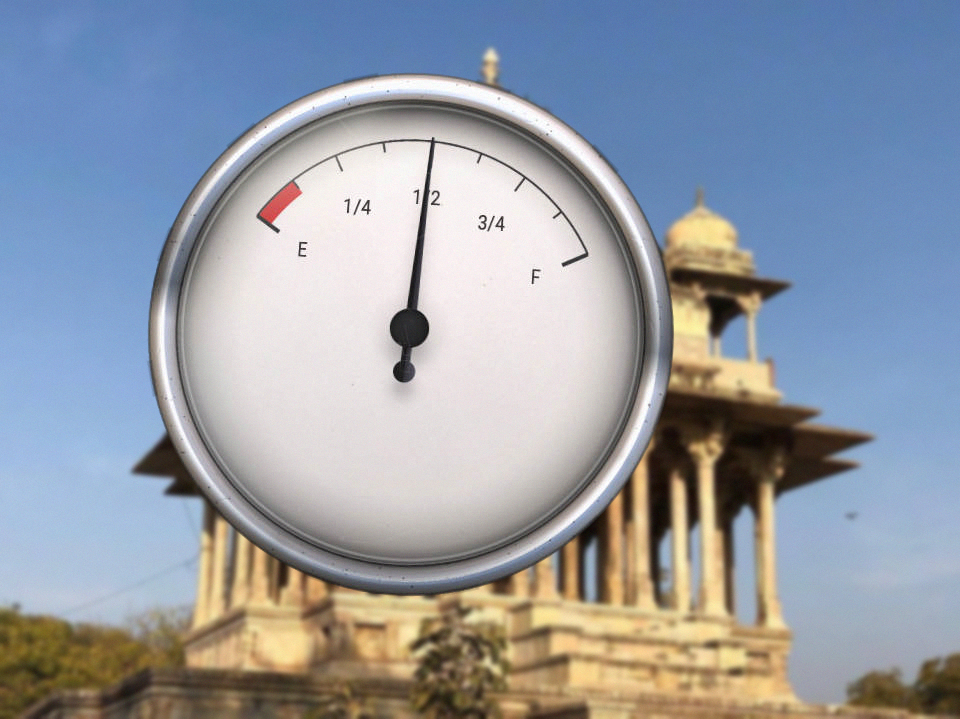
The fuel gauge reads **0.5**
